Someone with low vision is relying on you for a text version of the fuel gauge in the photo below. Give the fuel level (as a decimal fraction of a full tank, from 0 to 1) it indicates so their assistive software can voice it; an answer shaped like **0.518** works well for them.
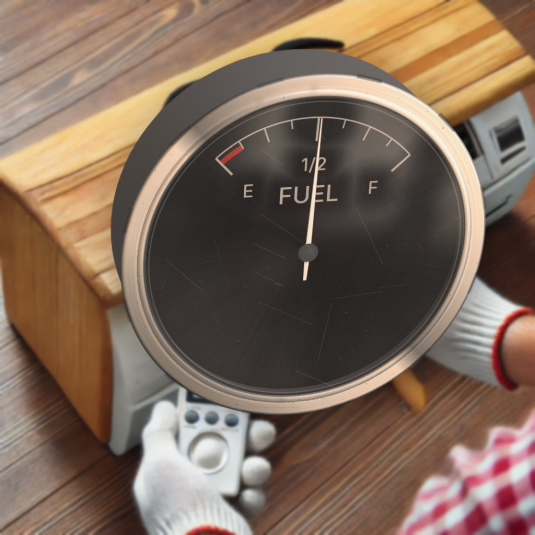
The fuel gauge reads **0.5**
